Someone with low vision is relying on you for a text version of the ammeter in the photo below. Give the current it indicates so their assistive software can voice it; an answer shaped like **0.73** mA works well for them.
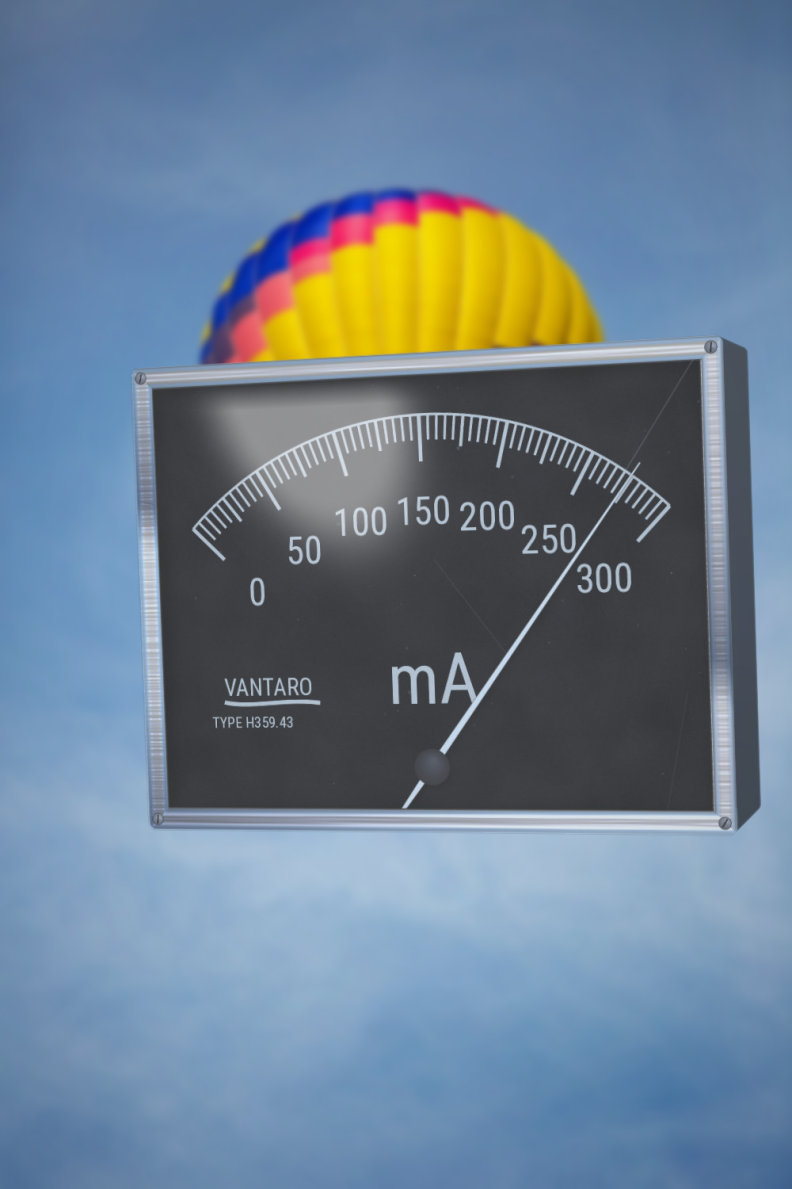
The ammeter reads **275** mA
